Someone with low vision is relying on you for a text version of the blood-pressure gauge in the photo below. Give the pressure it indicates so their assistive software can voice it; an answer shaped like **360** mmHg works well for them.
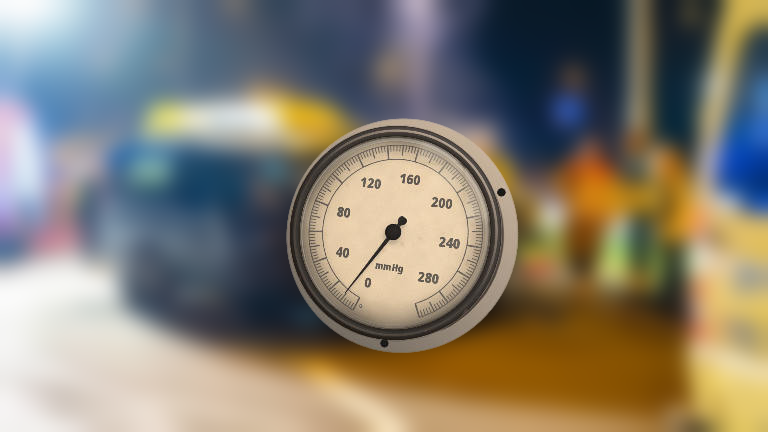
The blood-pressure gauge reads **10** mmHg
